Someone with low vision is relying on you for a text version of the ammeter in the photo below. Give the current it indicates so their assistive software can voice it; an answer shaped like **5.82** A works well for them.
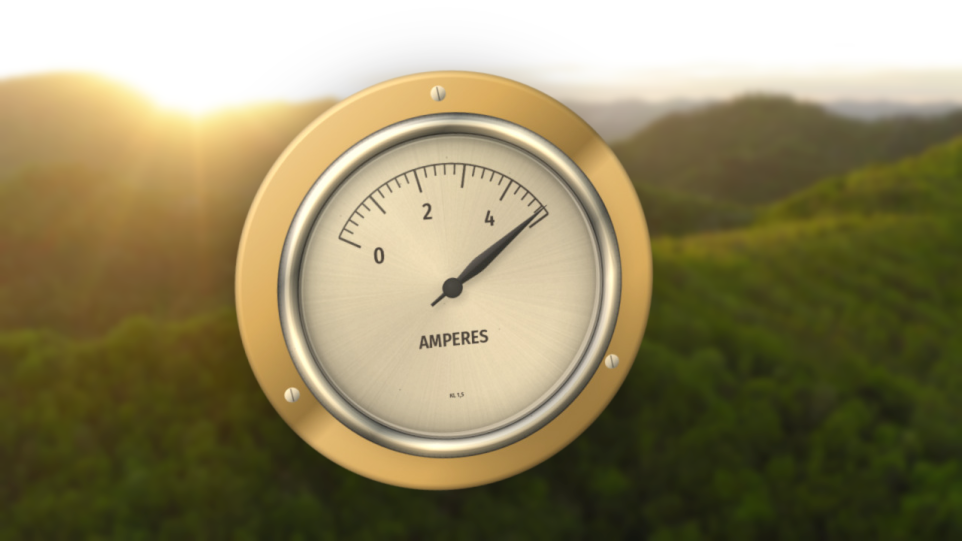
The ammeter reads **4.8** A
